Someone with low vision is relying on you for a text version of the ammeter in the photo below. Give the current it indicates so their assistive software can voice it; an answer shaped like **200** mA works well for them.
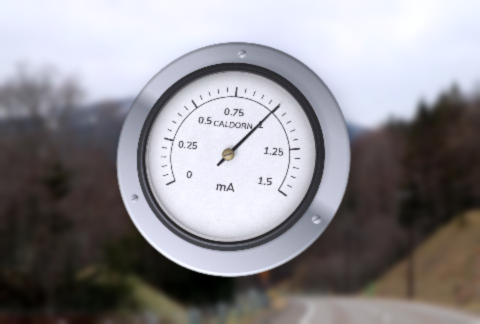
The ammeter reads **1** mA
